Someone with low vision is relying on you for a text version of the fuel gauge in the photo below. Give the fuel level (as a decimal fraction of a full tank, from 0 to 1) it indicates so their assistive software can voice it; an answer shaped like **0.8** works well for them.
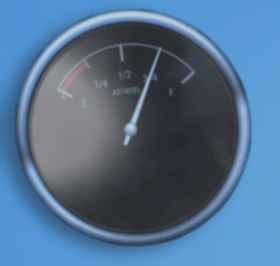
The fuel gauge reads **0.75**
